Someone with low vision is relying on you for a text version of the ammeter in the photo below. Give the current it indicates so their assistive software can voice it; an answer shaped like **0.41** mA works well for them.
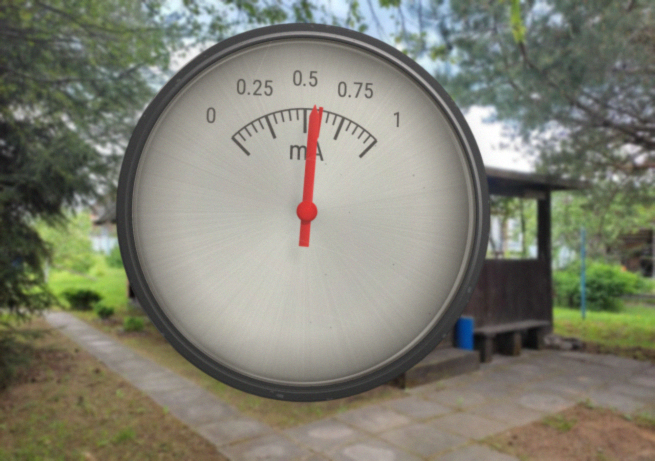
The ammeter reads **0.55** mA
